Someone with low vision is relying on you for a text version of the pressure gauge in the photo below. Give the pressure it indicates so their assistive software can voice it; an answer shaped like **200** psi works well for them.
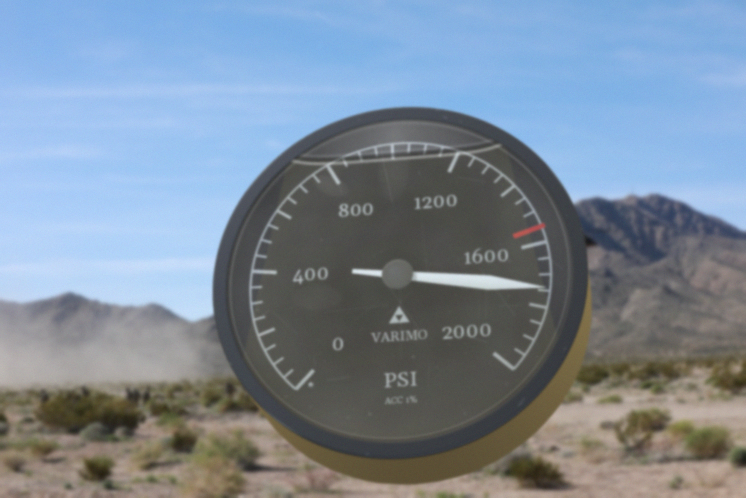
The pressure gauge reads **1750** psi
